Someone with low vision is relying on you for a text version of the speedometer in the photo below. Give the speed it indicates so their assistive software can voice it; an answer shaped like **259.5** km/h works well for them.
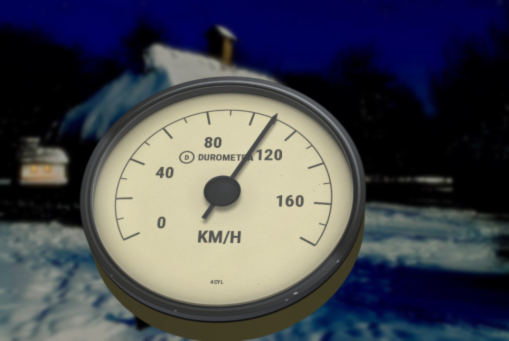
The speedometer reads **110** km/h
